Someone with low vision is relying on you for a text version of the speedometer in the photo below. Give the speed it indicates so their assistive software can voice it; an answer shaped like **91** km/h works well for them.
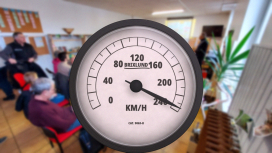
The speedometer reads **235** km/h
